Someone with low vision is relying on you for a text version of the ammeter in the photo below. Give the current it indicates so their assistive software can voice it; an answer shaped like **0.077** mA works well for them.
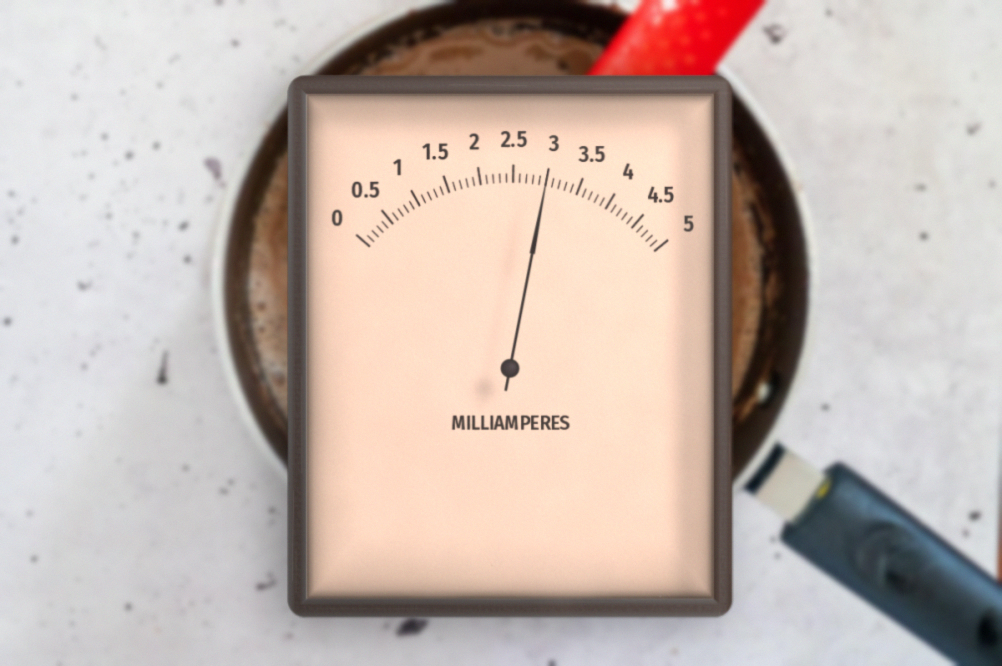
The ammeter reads **3** mA
